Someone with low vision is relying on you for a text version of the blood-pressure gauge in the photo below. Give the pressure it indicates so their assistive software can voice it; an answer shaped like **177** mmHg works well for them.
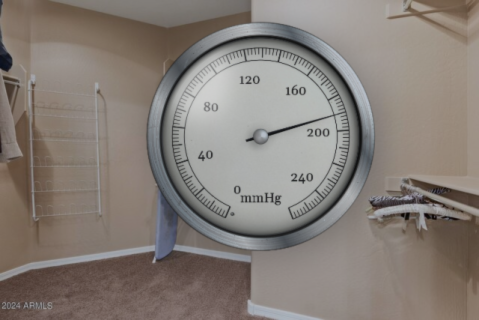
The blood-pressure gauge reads **190** mmHg
